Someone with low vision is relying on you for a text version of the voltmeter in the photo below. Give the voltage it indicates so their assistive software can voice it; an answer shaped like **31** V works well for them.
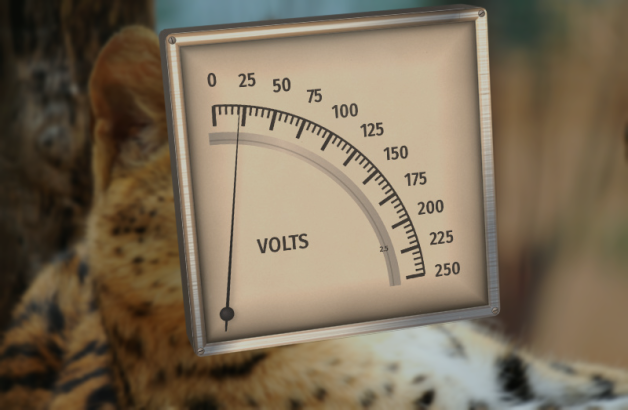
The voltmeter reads **20** V
